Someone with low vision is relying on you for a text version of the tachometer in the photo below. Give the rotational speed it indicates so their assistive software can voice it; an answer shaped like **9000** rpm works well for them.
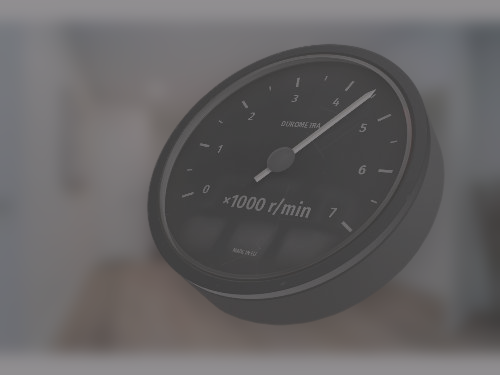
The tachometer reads **4500** rpm
